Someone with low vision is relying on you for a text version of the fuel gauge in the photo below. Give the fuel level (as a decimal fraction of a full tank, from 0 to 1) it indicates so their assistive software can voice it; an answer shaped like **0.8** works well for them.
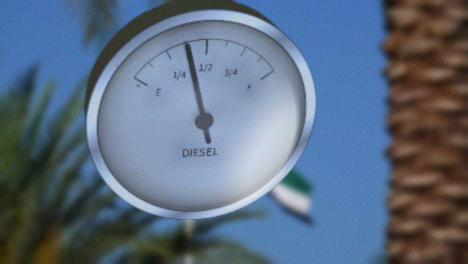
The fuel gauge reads **0.375**
